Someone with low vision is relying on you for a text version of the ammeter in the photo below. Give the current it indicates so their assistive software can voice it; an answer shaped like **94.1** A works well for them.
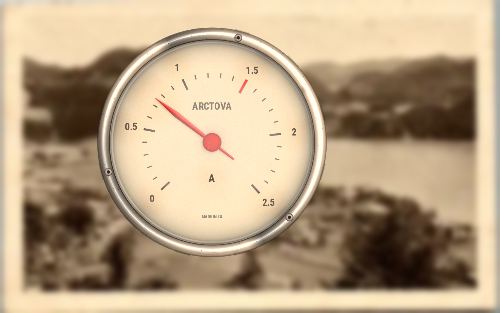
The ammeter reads **0.75** A
